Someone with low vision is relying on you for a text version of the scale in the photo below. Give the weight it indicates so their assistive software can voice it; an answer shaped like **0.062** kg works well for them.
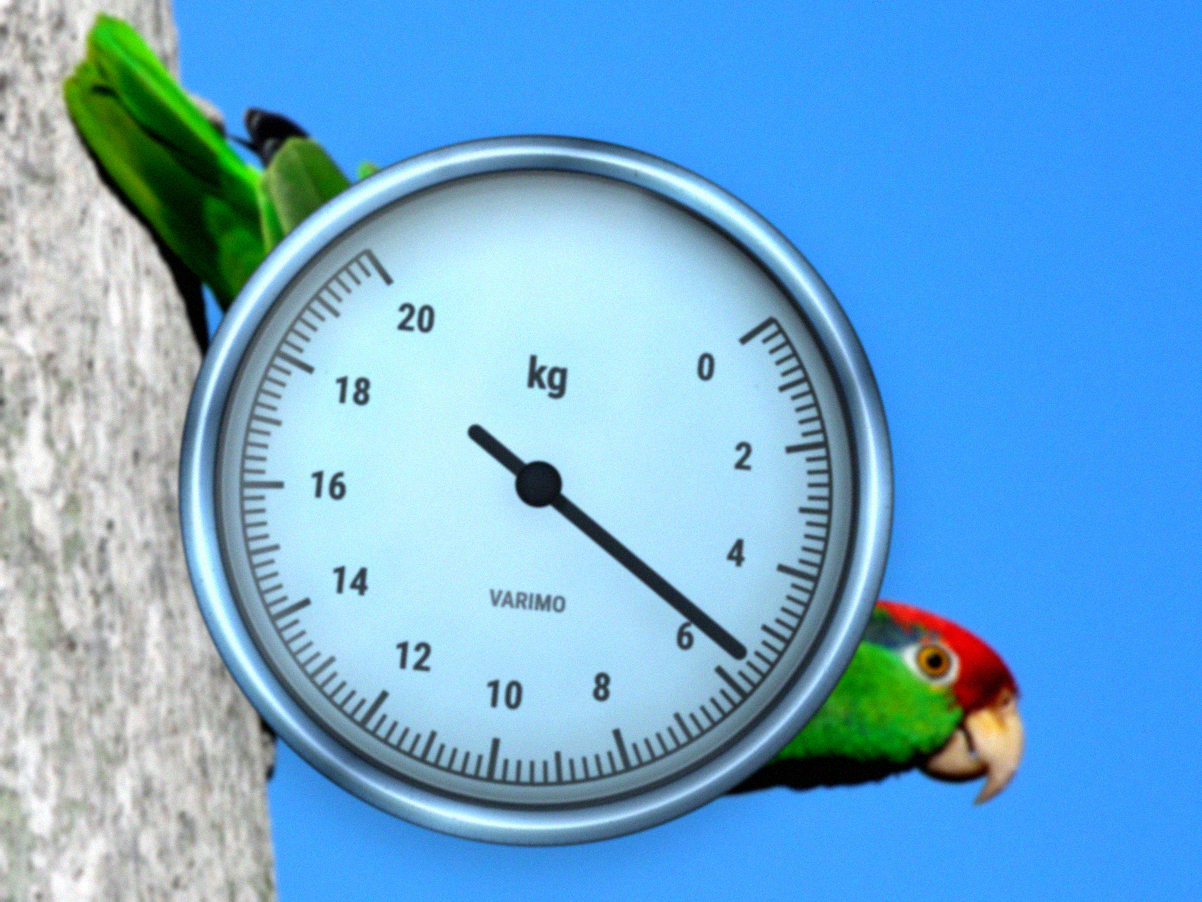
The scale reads **5.6** kg
